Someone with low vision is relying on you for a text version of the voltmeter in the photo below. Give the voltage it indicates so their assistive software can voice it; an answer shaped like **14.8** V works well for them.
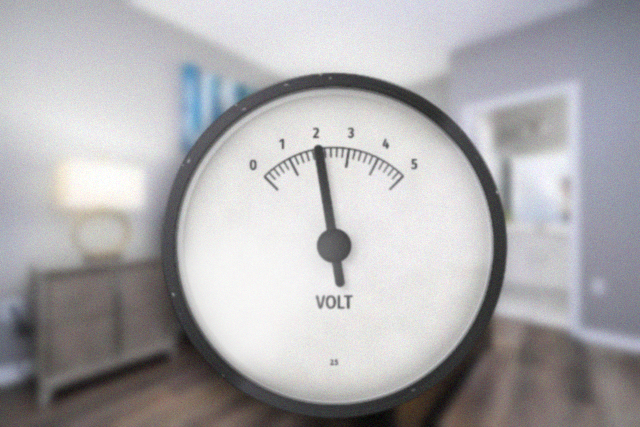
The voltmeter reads **2** V
